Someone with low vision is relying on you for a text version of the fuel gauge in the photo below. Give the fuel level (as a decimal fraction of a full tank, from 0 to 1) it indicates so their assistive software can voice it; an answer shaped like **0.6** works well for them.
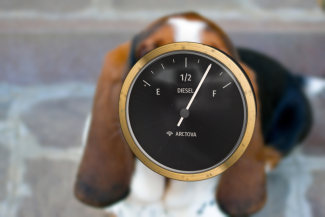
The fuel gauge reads **0.75**
